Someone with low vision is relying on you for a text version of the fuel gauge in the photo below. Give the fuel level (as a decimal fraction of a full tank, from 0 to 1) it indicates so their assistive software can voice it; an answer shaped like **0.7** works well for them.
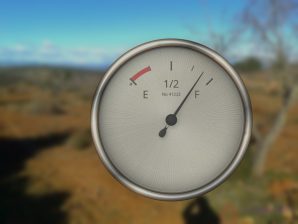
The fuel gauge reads **0.875**
